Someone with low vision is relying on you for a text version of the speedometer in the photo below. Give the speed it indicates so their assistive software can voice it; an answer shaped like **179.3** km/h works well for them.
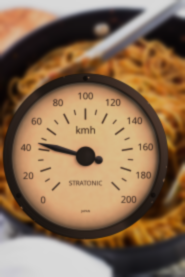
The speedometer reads **45** km/h
